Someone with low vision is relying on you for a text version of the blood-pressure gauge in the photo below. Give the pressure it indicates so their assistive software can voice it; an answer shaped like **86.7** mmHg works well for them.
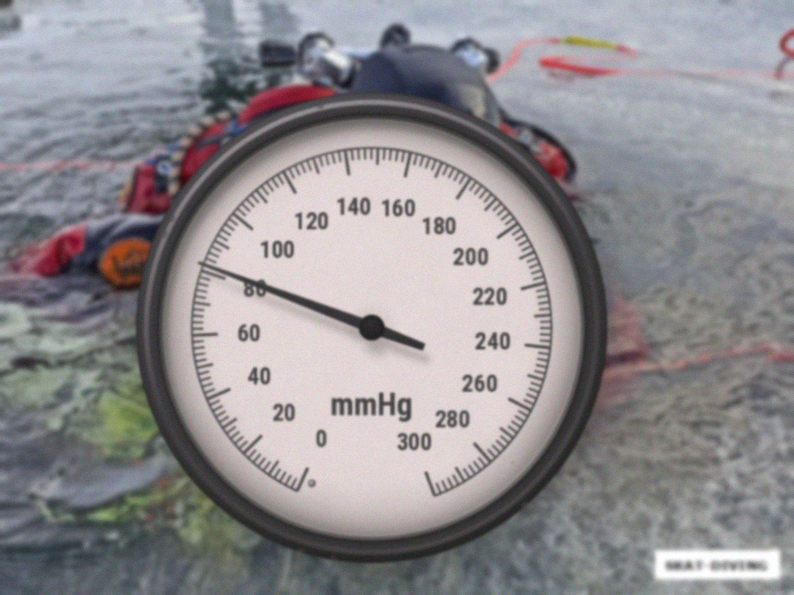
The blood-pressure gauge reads **82** mmHg
